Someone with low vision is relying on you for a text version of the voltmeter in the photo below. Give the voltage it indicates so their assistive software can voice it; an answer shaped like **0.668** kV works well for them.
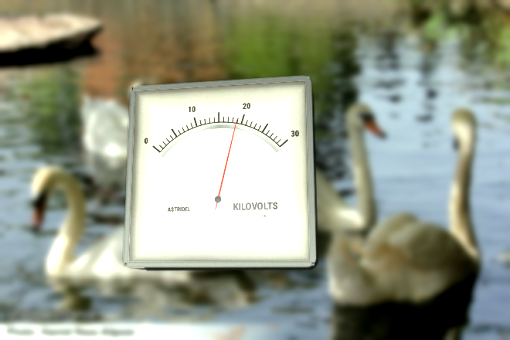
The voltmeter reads **19** kV
